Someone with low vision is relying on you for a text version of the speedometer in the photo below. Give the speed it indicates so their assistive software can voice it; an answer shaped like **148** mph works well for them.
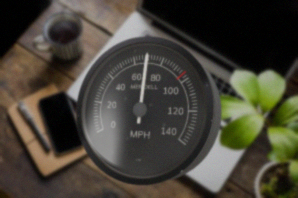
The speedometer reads **70** mph
